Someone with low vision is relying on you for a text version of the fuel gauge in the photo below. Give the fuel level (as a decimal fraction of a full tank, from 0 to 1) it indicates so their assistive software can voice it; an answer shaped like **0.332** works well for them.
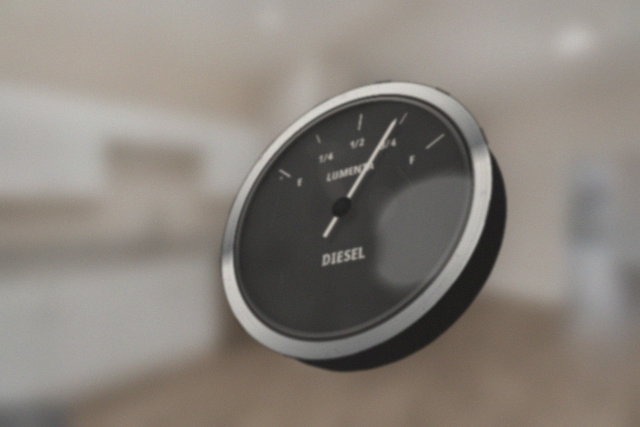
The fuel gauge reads **0.75**
